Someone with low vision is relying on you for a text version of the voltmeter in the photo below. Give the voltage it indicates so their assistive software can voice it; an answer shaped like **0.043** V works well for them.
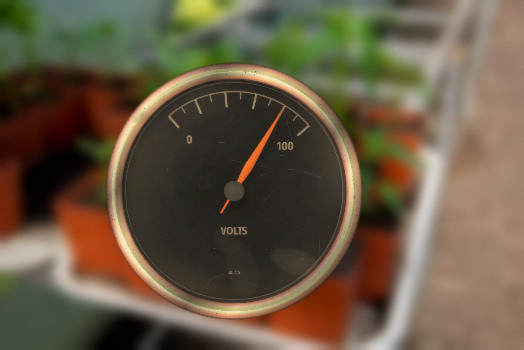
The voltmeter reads **80** V
